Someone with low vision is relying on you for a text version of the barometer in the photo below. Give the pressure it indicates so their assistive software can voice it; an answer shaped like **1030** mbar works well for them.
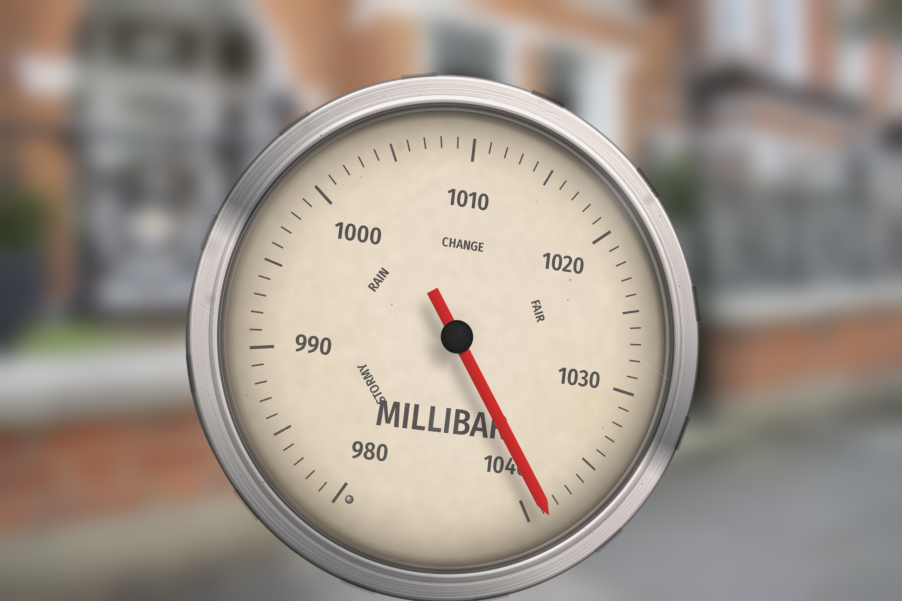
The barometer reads **1039** mbar
